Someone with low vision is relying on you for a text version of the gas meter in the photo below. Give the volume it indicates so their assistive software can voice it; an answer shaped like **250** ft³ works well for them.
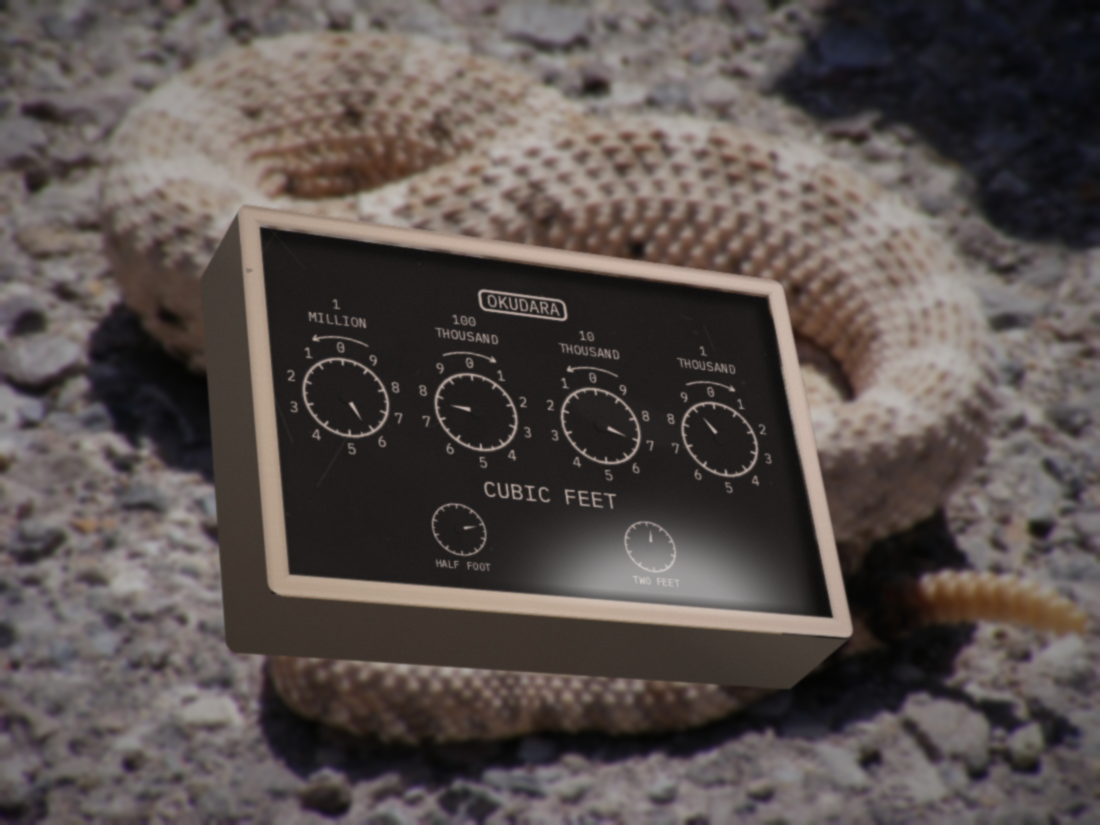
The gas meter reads **576900** ft³
